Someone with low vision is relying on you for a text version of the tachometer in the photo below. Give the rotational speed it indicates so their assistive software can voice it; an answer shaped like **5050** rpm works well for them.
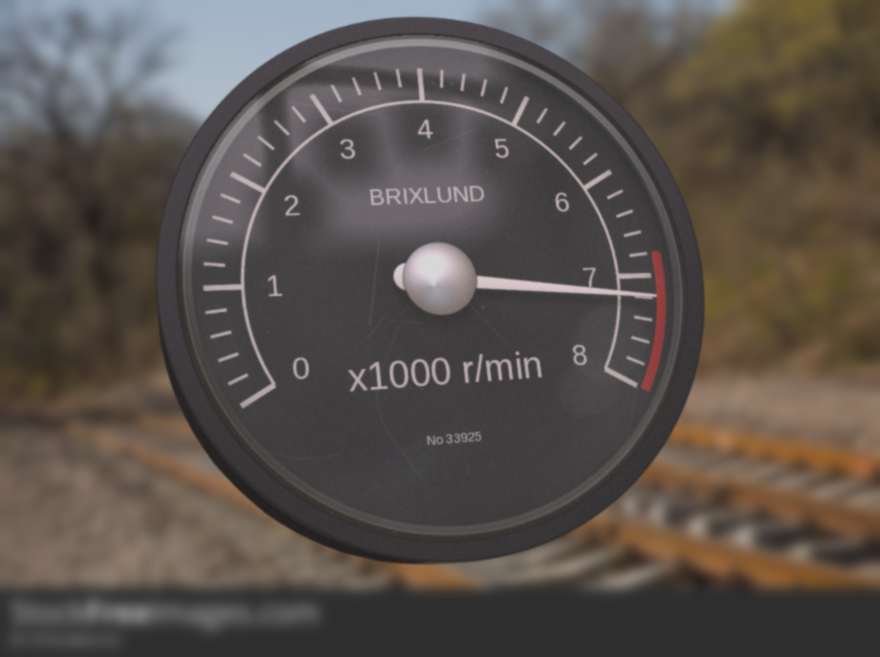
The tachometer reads **7200** rpm
